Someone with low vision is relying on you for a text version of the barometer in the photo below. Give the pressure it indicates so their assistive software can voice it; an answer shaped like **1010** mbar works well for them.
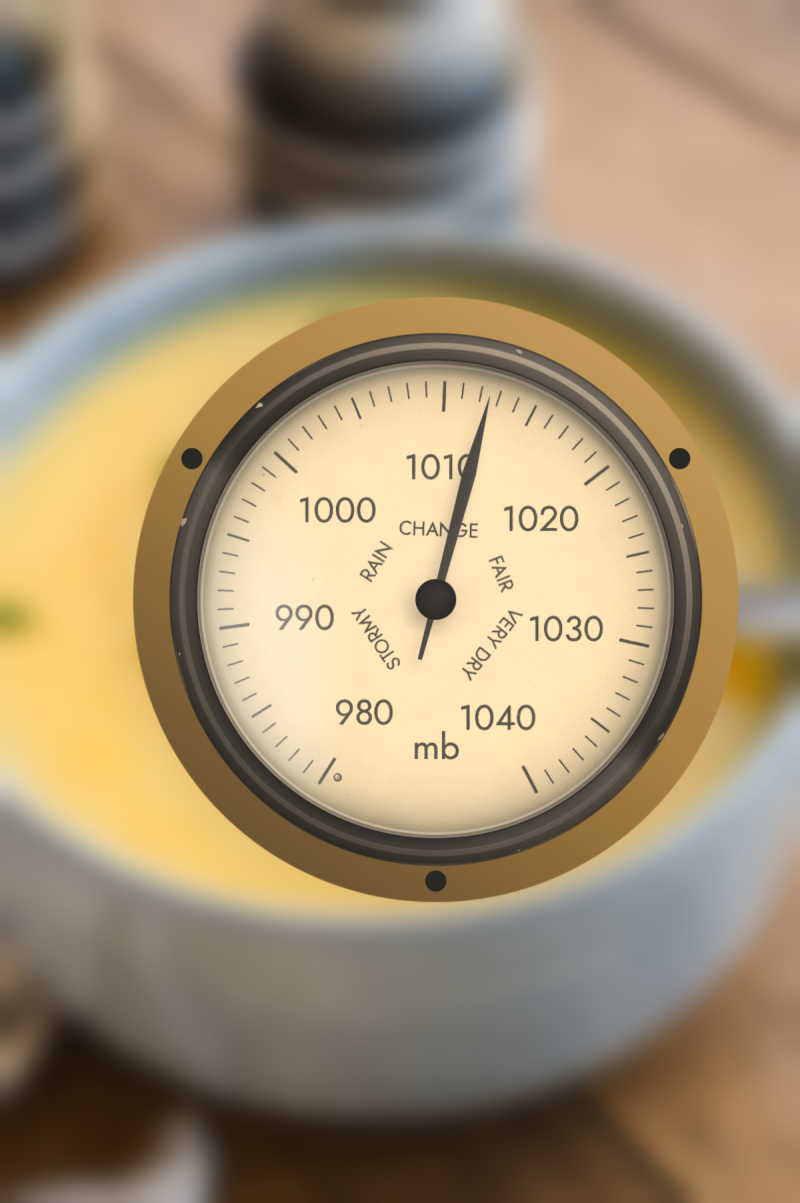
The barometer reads **1012.5** mbar
